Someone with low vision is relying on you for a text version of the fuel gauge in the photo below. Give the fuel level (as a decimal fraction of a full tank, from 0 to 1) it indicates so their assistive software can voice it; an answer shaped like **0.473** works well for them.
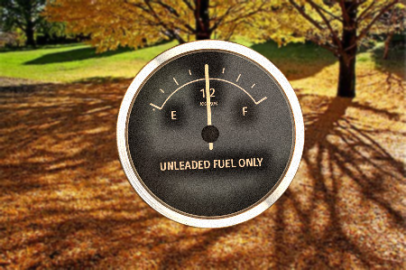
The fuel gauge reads **0.5**
